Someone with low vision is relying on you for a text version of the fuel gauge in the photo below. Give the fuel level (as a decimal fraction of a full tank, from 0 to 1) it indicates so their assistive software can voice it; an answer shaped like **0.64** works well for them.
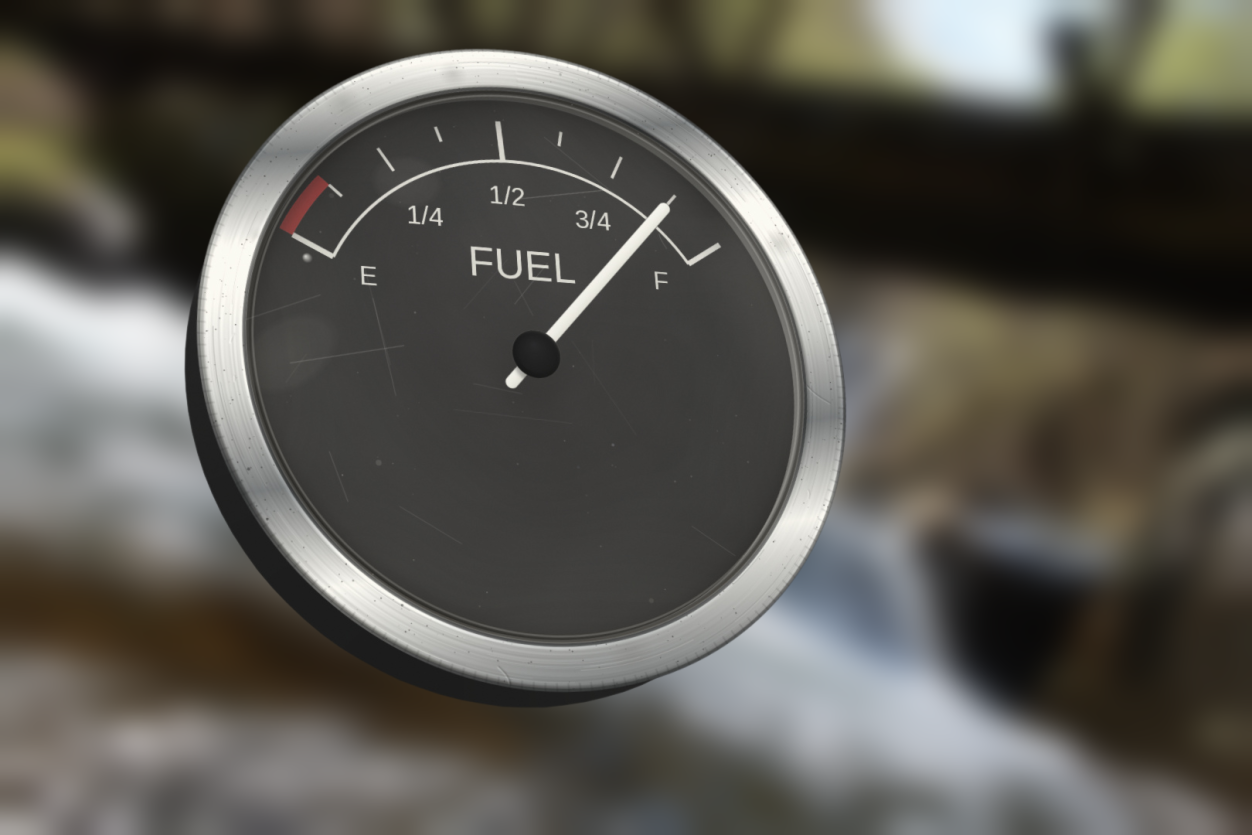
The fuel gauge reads **0.875**
